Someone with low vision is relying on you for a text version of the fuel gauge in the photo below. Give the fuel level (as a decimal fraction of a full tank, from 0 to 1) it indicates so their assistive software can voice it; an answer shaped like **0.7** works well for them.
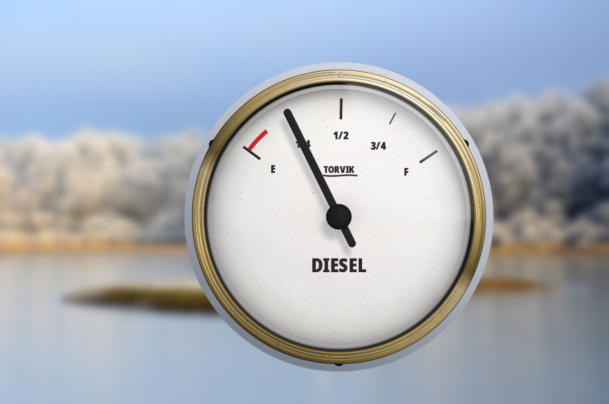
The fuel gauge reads **0.25**
